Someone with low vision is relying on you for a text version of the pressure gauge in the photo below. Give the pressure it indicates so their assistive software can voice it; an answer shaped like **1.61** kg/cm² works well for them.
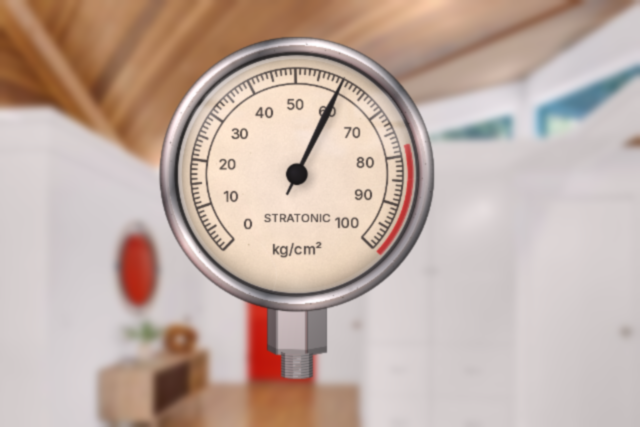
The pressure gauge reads **60** kg/cm²
